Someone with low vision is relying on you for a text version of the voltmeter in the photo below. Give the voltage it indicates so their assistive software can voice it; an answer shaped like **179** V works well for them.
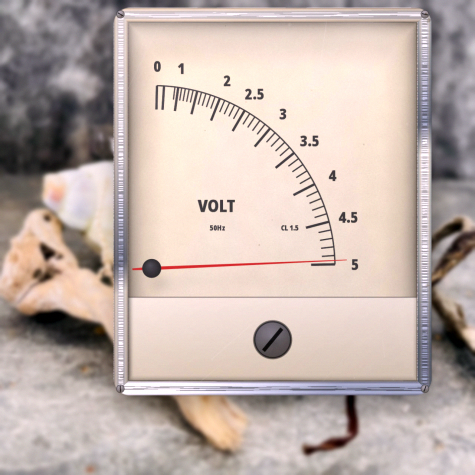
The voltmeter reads **4.95** V
